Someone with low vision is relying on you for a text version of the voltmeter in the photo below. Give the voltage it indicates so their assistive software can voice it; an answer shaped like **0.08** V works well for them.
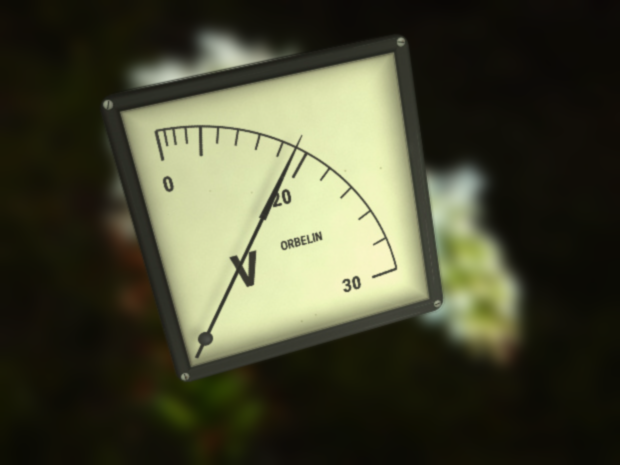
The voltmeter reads **19** V
